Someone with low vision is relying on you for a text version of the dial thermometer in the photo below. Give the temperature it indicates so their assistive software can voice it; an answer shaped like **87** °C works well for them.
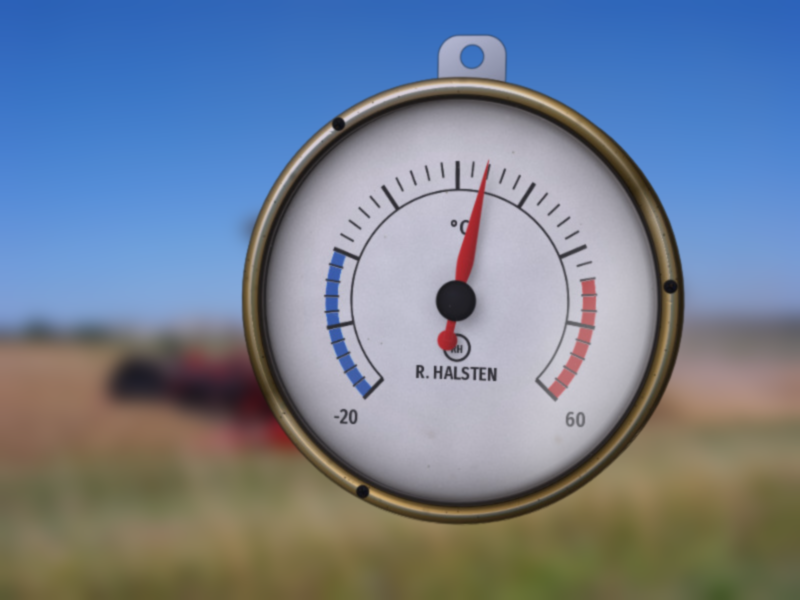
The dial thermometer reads **24** °C
